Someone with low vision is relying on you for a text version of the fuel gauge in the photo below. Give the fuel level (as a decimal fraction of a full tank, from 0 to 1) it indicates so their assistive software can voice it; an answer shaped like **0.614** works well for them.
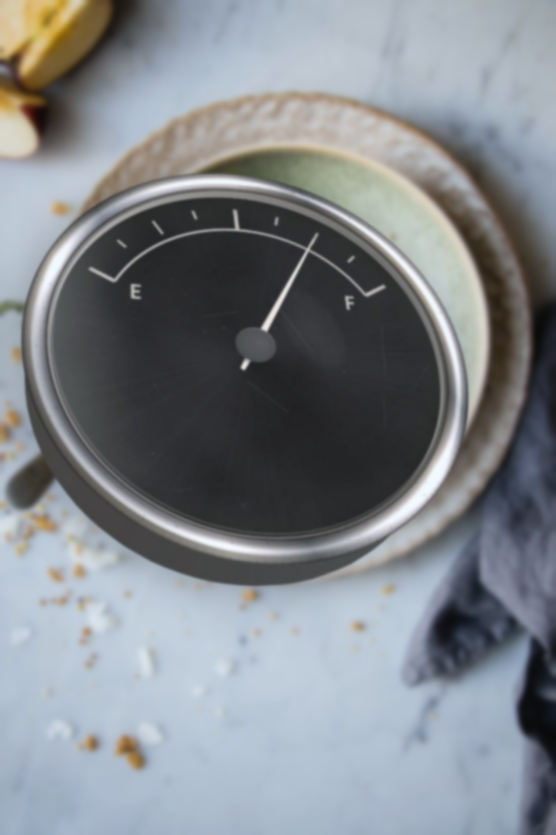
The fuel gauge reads **0.75**
